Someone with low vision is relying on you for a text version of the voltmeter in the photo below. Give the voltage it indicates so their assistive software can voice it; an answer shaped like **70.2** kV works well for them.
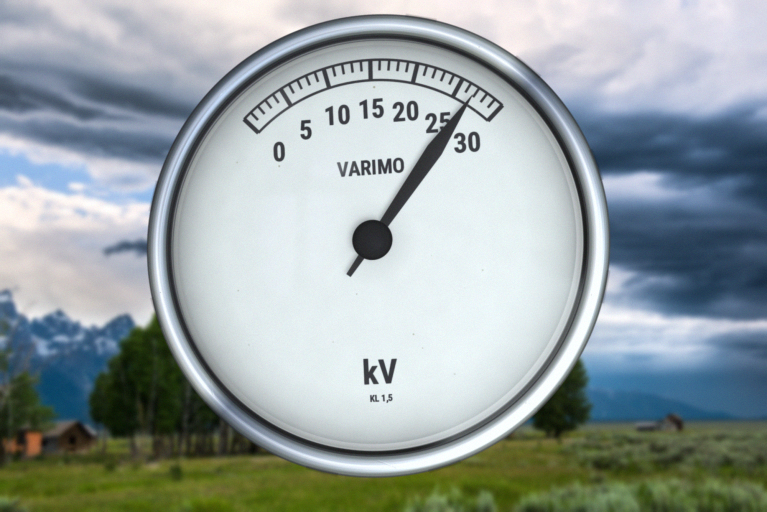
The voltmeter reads **27** kV
